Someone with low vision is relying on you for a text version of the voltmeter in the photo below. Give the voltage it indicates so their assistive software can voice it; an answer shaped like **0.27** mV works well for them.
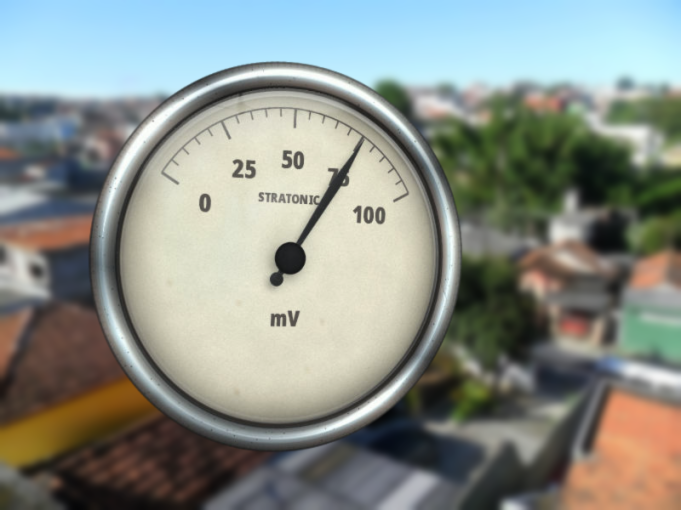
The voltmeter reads **75** mV
